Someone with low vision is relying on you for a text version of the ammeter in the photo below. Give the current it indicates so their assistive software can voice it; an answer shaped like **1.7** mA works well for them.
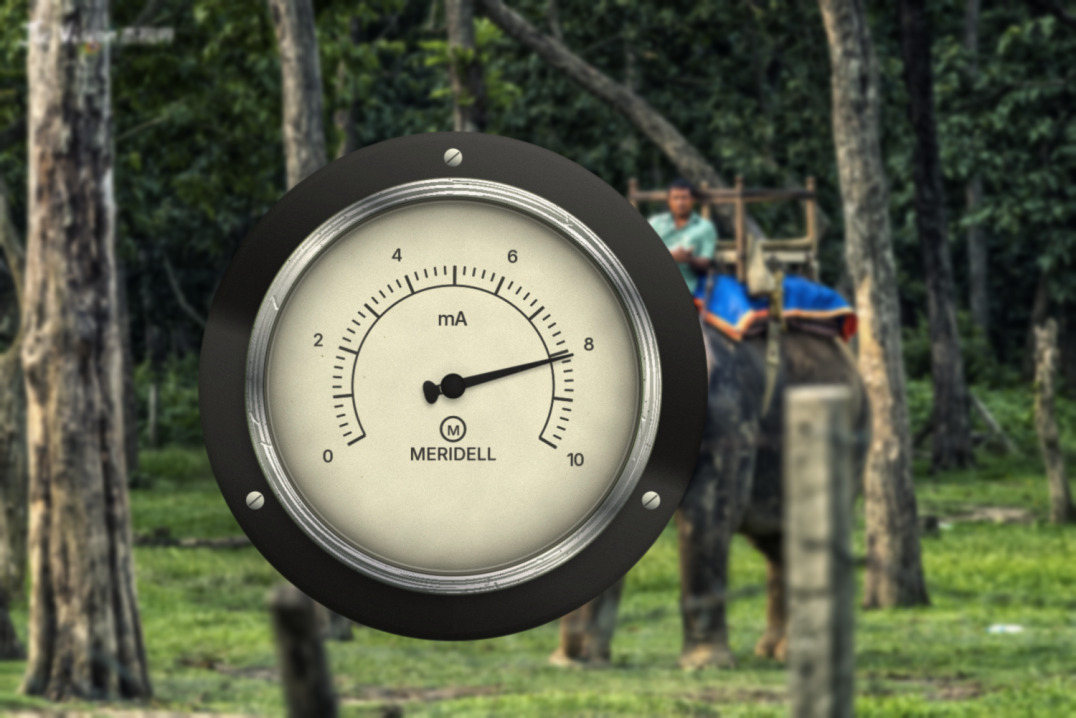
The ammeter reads **8.1** mA
